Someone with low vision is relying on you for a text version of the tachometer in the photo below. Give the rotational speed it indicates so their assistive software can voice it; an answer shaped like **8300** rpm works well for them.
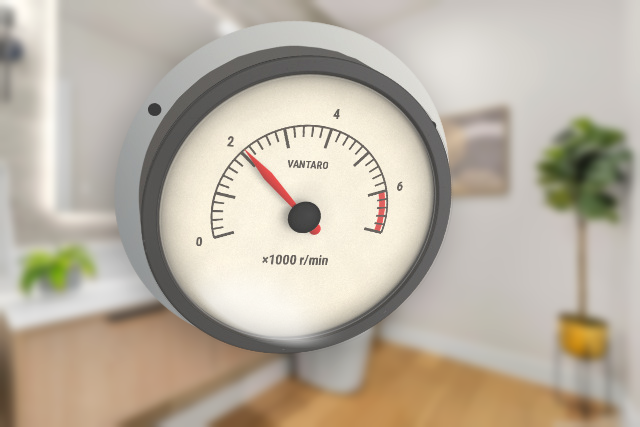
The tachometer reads **2100** rpm
